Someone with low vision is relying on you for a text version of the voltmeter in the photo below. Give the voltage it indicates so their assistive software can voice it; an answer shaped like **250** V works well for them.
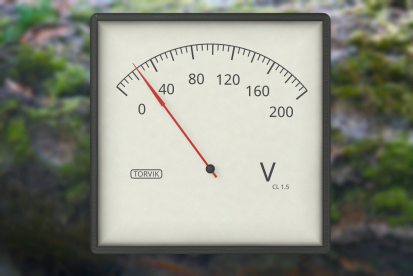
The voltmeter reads **25** V
